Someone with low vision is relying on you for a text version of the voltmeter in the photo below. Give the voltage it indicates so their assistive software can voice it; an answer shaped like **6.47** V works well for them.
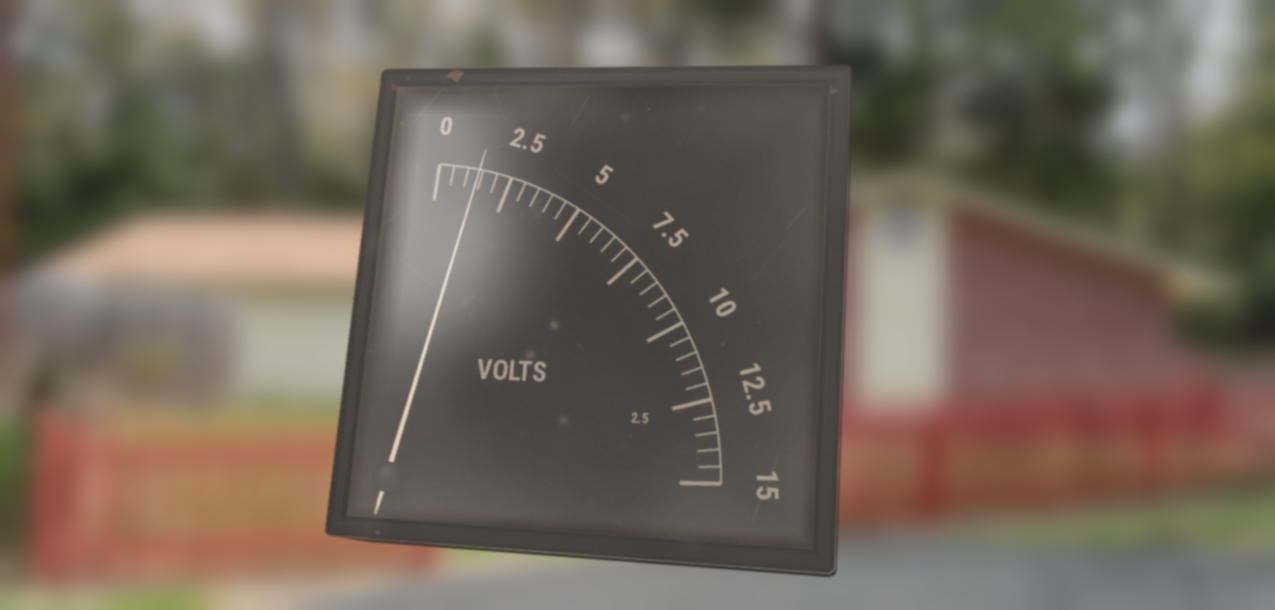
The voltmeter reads **1.5** V
